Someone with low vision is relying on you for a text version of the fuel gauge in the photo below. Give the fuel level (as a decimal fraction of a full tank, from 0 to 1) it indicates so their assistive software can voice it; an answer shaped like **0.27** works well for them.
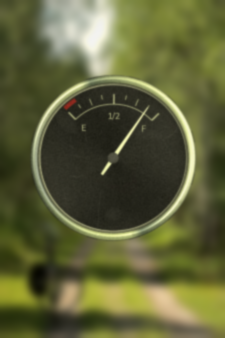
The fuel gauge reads **0.875**
